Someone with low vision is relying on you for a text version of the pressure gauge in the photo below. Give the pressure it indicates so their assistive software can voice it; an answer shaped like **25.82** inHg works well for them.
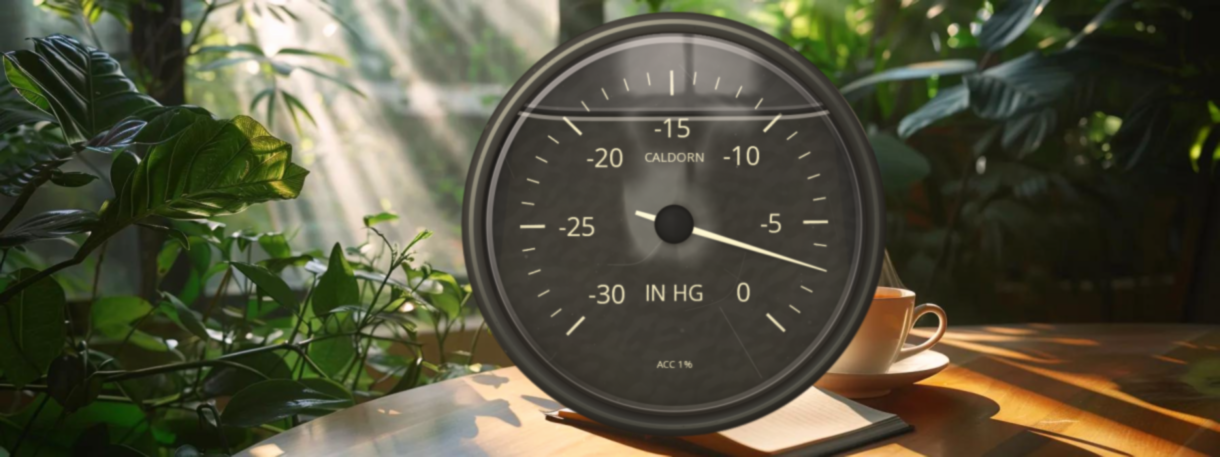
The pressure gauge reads **-3** inHg
